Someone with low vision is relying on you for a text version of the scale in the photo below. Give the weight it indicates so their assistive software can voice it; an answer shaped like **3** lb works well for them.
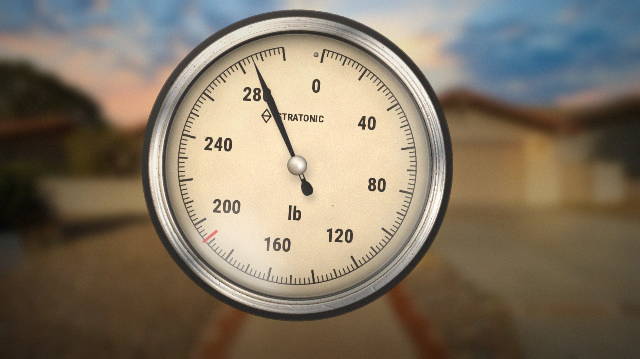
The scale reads **286** lb
